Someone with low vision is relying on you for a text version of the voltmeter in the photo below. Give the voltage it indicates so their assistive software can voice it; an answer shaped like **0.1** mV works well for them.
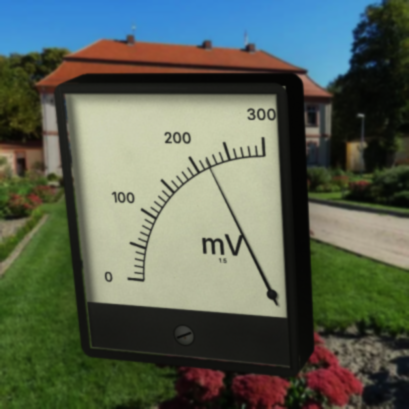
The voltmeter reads **220** mV
